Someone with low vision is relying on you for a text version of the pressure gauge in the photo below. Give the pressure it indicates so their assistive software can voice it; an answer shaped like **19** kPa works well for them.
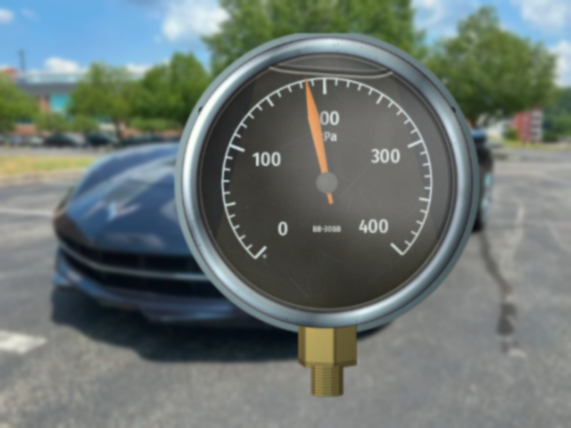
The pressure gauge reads **185** kPa
